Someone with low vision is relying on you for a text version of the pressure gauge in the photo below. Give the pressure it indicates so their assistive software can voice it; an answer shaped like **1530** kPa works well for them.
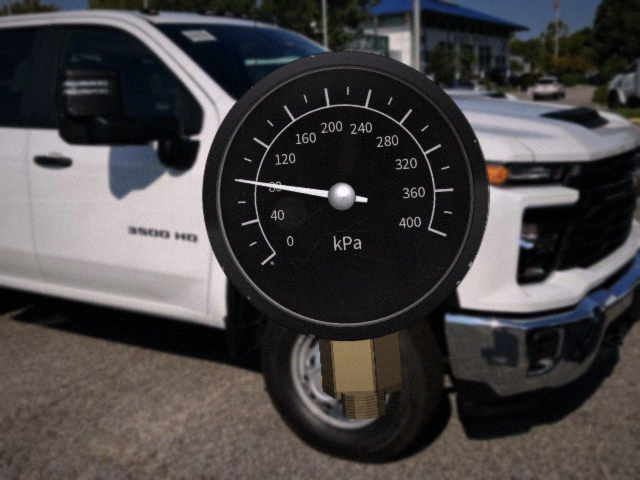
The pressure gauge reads **80** kPa
